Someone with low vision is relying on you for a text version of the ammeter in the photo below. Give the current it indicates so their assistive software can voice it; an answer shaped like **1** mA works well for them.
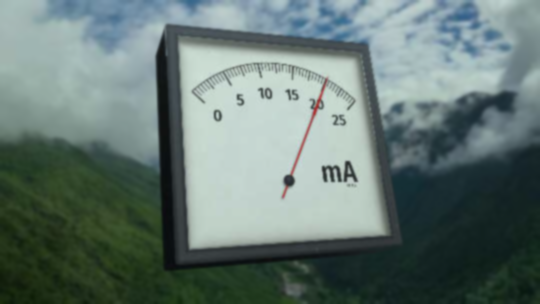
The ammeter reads **20** mA
